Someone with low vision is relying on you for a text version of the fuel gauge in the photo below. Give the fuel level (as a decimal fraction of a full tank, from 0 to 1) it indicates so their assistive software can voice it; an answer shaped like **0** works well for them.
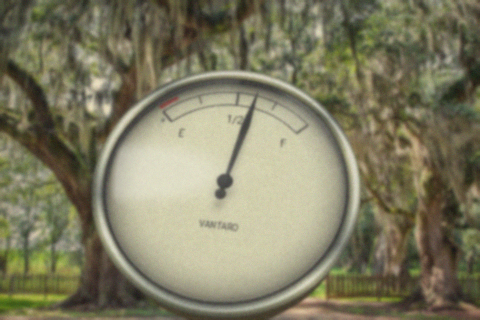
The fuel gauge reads **0.625**
